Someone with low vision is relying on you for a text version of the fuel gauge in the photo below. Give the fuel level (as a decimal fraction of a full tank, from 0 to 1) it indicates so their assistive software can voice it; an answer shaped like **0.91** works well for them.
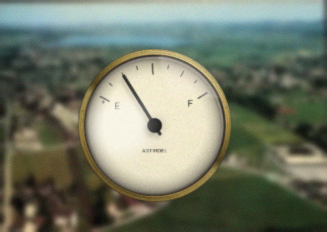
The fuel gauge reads **0.25**
